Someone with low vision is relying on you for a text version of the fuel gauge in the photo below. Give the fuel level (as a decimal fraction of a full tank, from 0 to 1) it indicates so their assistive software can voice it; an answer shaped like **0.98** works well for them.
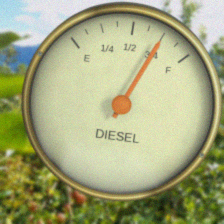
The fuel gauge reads **0.75**
